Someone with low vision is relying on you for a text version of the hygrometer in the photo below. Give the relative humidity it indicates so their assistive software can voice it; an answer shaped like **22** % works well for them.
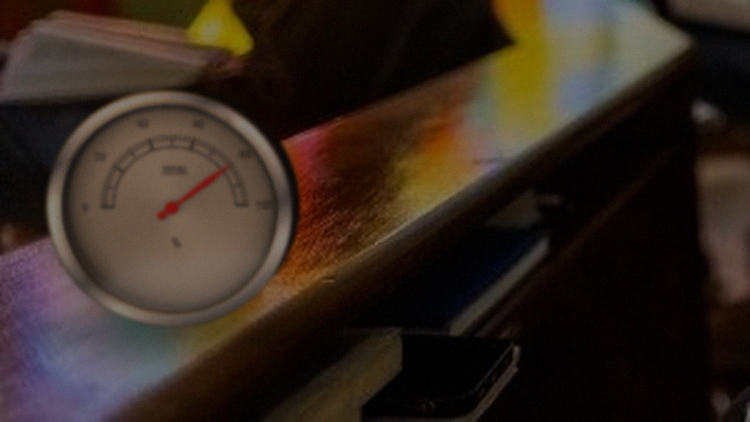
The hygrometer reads **80** %
